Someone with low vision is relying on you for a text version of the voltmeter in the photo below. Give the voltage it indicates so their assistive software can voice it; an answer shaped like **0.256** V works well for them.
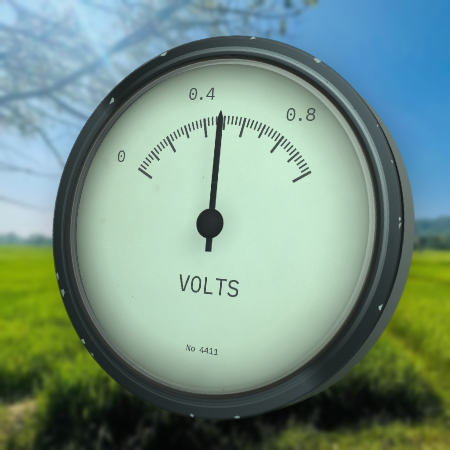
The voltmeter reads **0.5** V
